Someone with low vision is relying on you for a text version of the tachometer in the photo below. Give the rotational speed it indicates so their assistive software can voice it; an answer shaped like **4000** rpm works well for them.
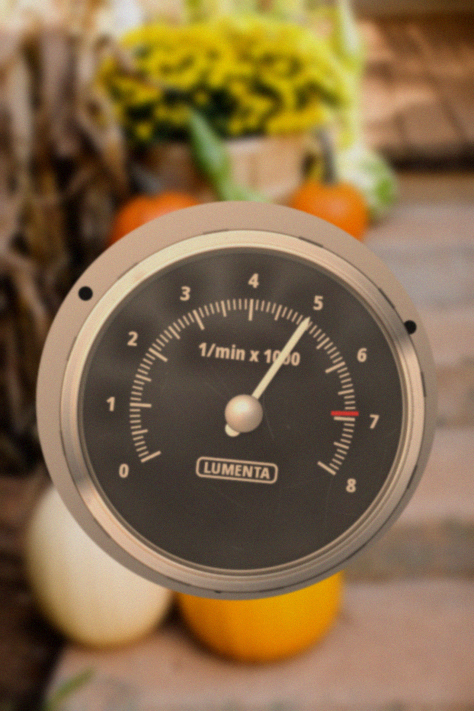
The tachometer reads **5000** rpm
